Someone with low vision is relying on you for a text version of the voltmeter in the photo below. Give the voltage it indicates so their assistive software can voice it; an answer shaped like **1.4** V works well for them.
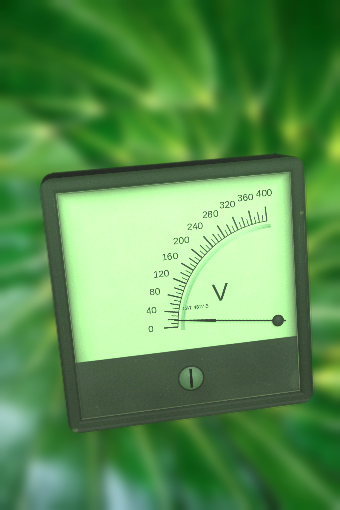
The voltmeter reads **20** V
